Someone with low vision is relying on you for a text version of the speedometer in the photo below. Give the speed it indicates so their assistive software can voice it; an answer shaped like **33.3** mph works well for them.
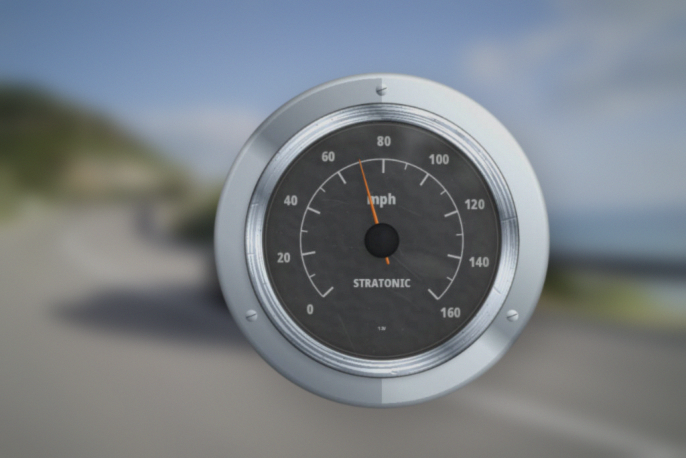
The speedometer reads **70** mph
